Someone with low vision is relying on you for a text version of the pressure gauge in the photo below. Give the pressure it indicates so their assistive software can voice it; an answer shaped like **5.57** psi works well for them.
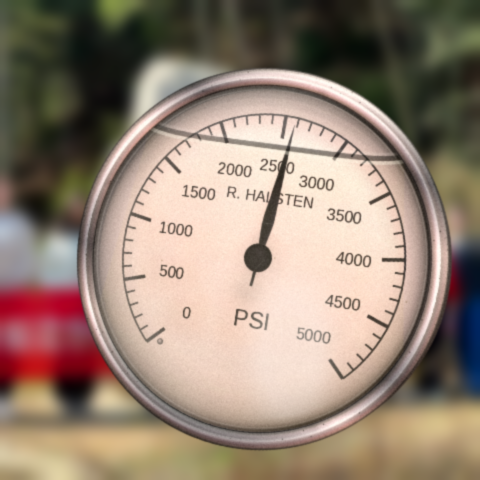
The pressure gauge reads **2600** psi
